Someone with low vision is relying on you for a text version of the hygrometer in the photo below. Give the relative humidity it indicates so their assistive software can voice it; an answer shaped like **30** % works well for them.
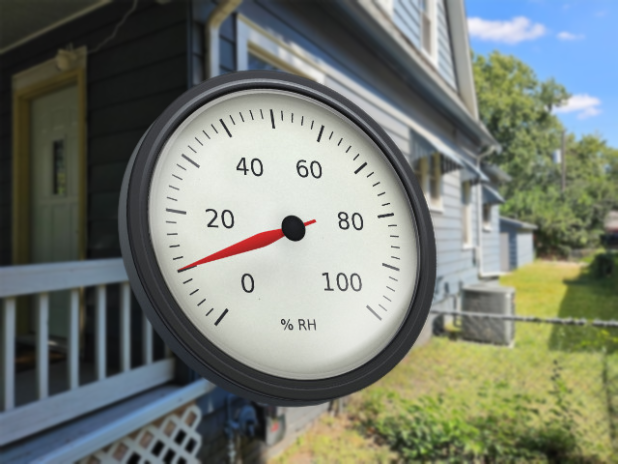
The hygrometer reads **10** %
